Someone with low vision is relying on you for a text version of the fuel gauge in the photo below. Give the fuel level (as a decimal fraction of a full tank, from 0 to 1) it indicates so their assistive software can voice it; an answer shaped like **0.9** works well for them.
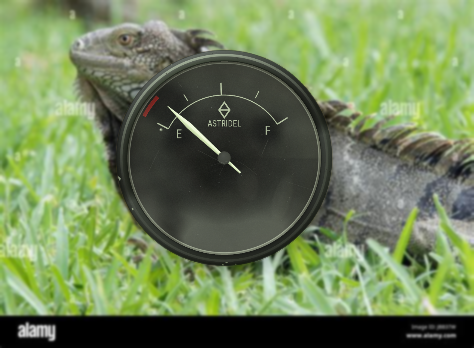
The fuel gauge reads **0.125**
